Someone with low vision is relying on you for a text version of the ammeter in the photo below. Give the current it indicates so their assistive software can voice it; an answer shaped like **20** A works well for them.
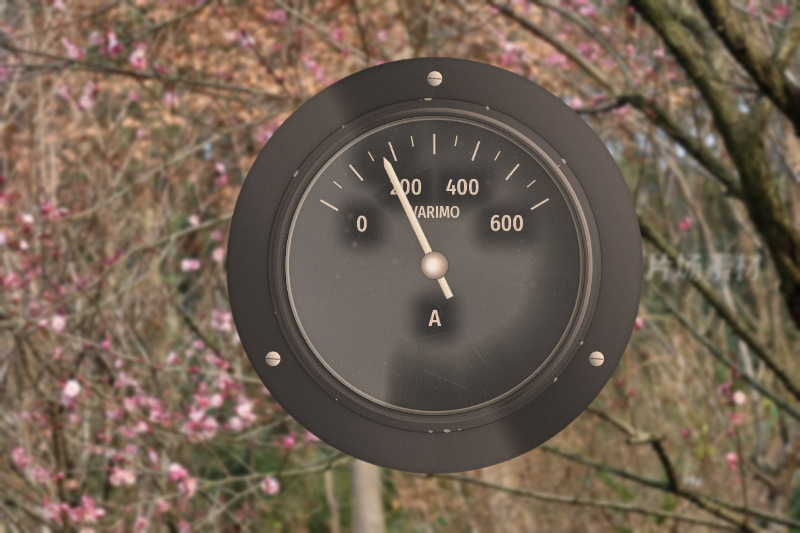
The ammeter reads **175** A
